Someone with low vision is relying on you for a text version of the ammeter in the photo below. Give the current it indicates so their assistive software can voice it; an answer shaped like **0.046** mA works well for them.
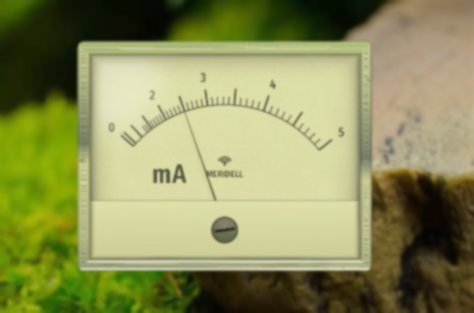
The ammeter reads **2.5** mA
